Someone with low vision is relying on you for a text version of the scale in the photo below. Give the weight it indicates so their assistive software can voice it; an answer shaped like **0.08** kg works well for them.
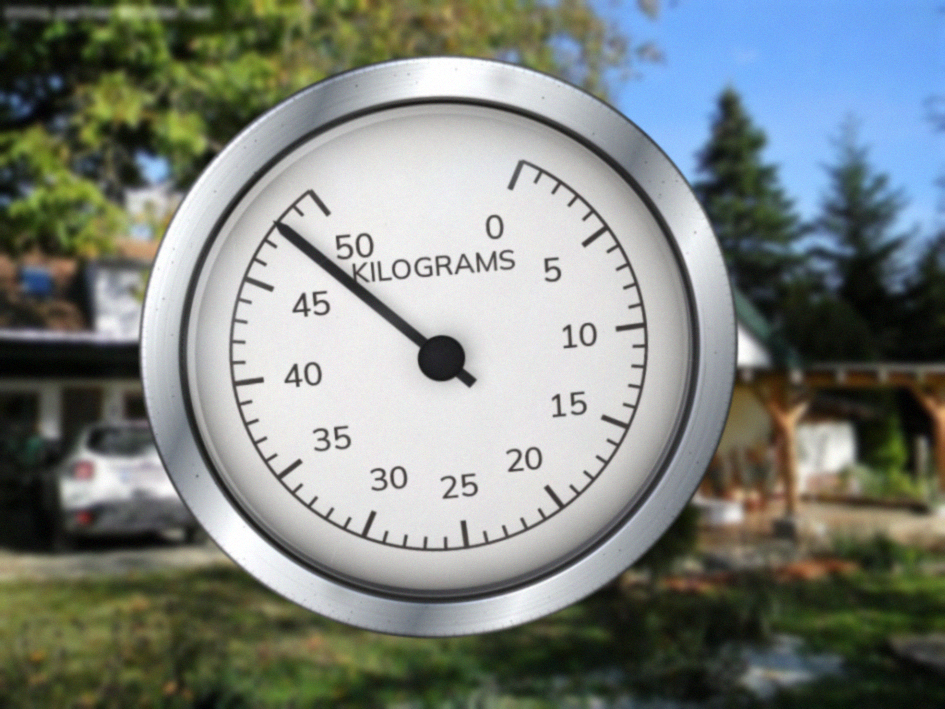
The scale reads **48** kg
